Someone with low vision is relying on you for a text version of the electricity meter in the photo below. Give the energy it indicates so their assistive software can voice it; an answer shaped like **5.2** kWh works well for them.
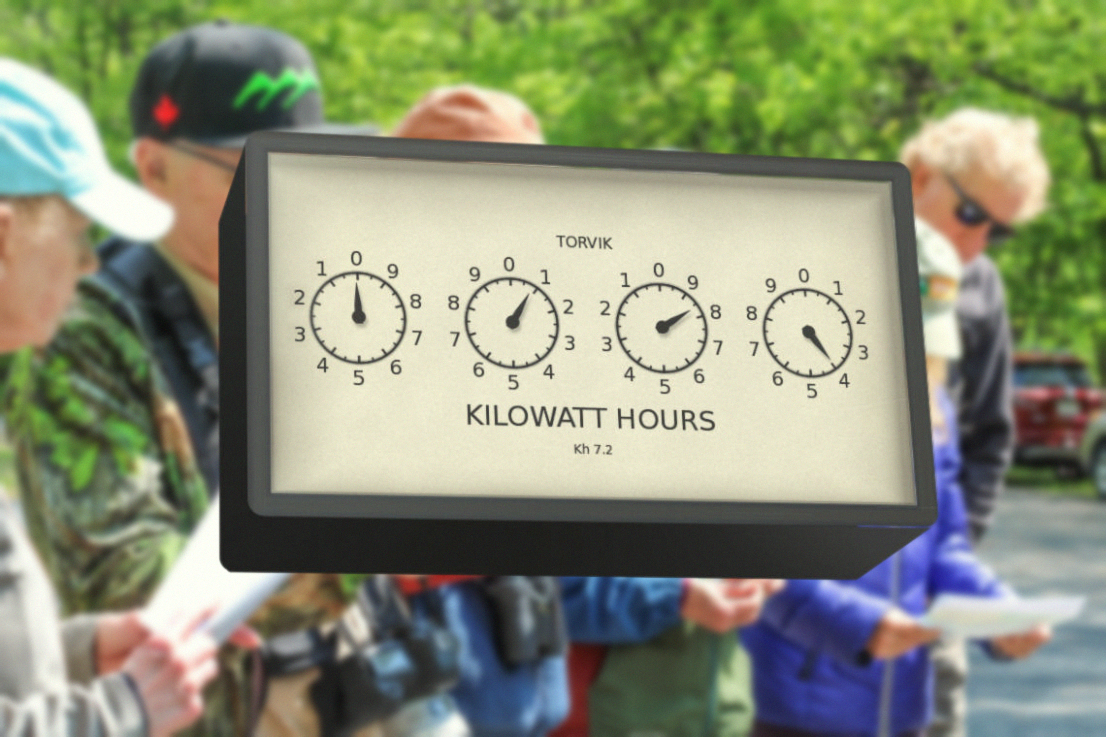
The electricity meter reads **84** kWh
